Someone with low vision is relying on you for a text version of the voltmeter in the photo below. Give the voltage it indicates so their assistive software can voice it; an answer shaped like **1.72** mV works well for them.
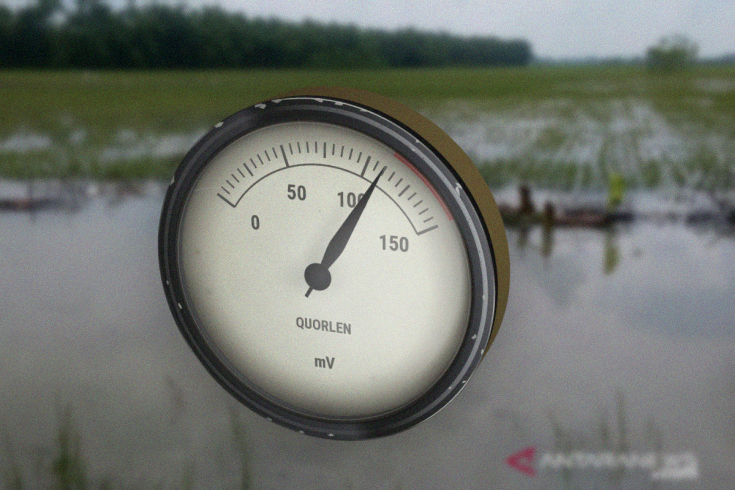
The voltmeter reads **110** mV
